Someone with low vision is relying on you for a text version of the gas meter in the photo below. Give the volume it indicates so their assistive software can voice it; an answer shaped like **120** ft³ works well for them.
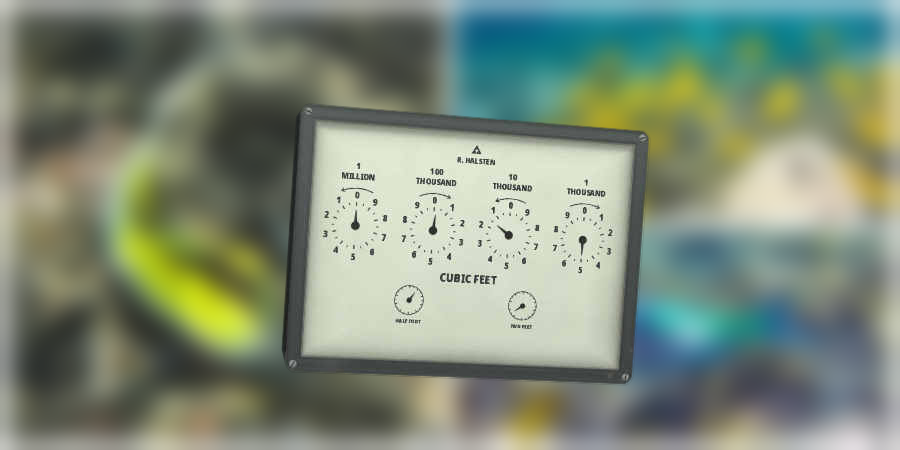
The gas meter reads **1500** ft³
